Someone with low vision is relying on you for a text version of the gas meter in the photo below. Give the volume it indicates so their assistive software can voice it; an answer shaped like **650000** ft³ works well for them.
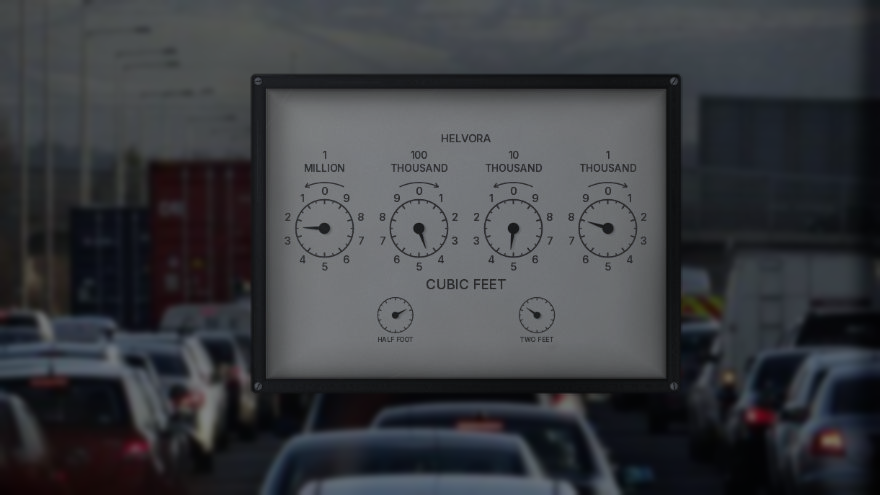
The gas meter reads **244800** ft³
